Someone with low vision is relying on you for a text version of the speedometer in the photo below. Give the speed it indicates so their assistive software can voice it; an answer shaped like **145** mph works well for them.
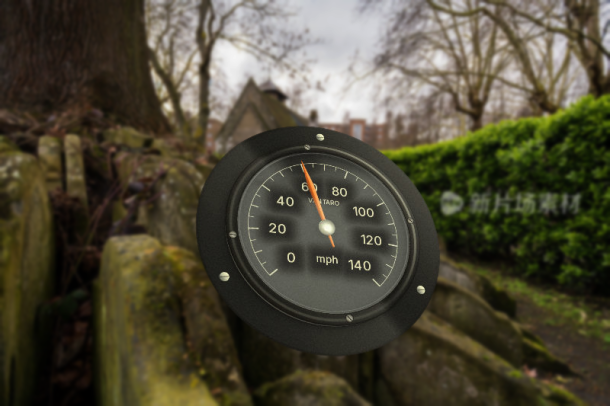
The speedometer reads **60** mph
